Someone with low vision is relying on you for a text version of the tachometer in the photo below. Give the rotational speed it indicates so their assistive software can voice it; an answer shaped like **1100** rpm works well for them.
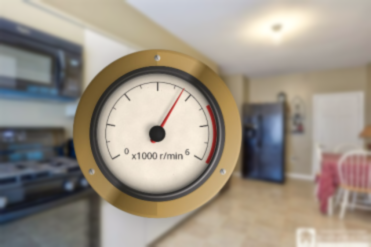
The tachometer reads **3750** rpm
